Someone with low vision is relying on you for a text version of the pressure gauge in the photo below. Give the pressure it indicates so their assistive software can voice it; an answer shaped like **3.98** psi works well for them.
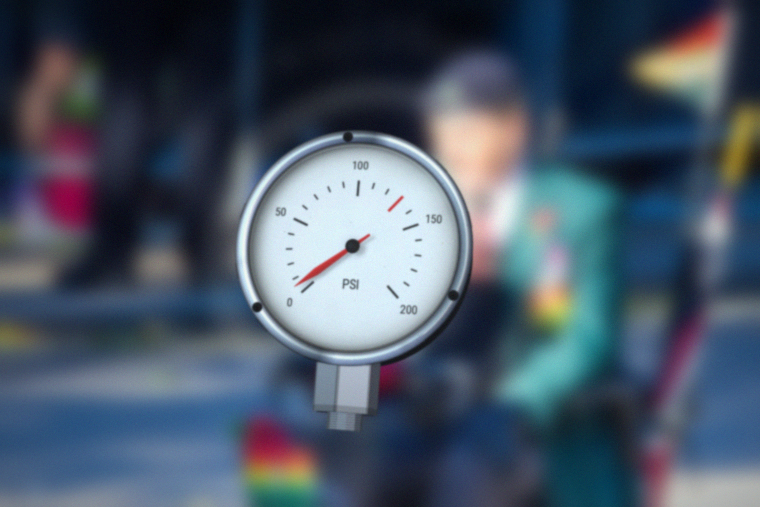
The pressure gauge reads **5** psi
